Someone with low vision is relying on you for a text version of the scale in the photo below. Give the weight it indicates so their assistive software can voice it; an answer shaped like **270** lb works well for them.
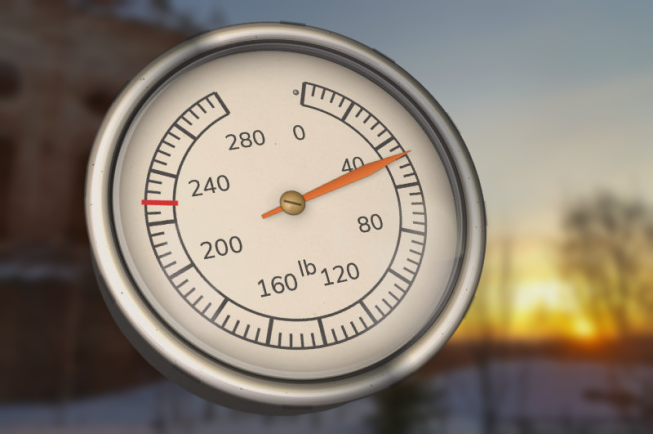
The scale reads **48** lb
